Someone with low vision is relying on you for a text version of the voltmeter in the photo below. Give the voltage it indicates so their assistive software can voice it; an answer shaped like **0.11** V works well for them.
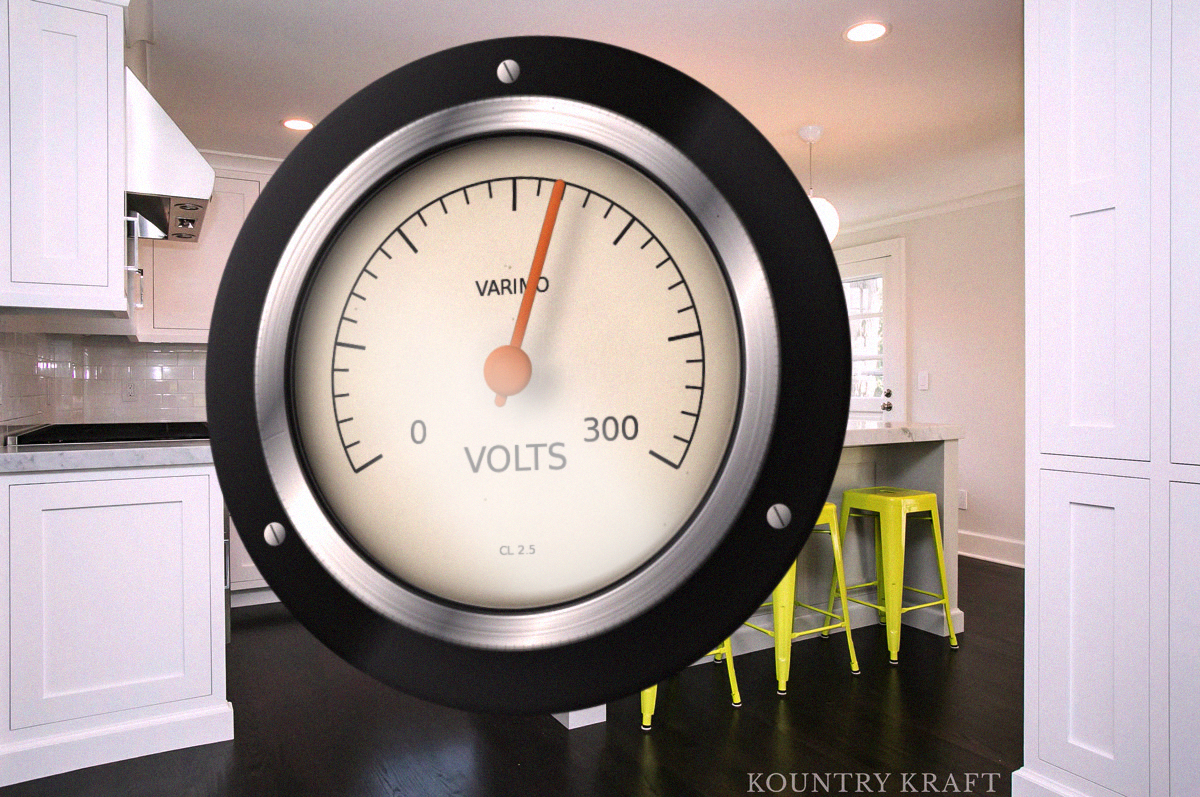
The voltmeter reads **170** V
